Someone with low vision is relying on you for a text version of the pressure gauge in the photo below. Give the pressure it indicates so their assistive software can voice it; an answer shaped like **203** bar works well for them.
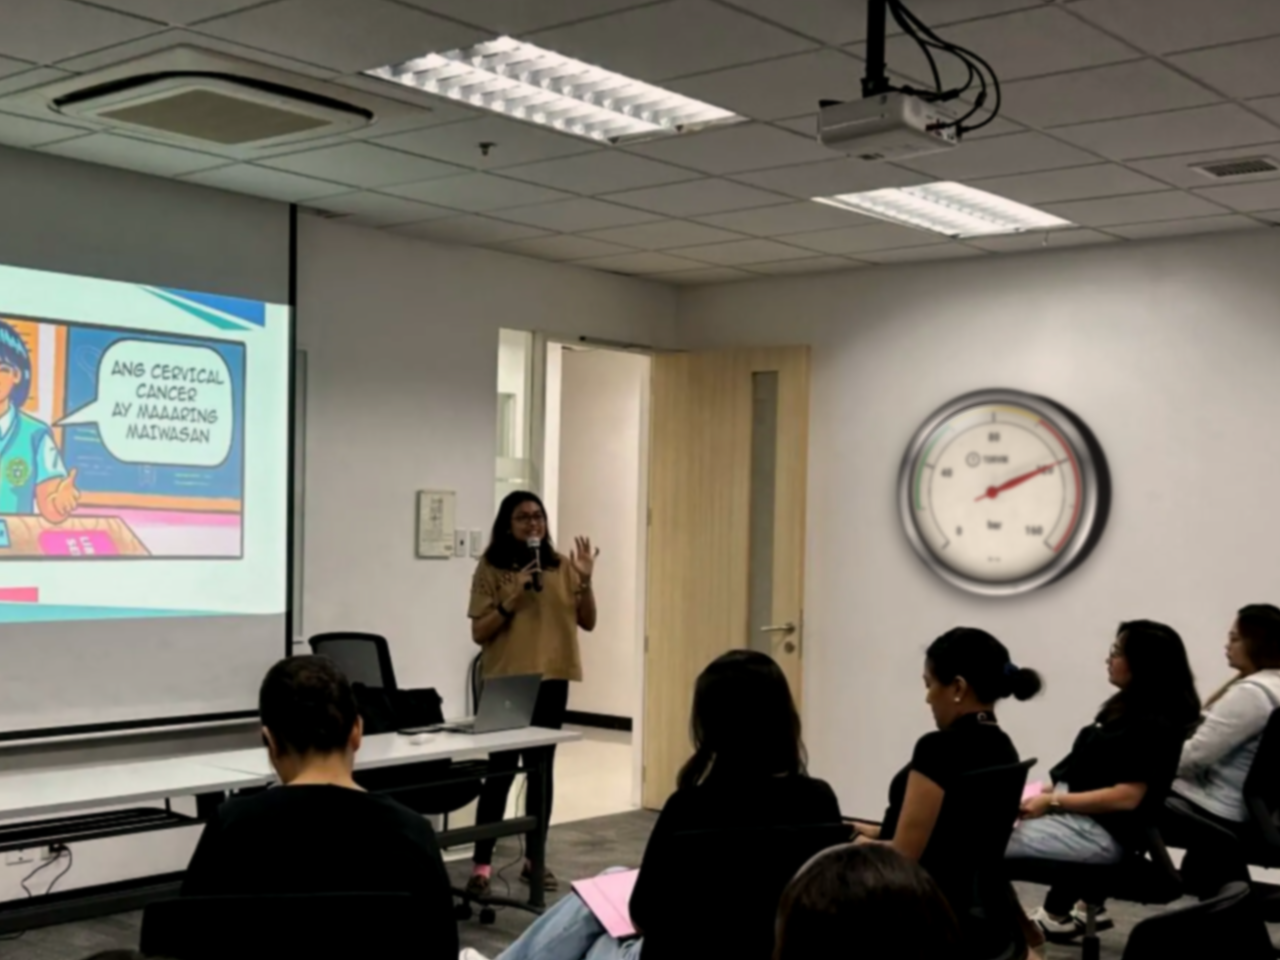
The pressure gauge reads **120** bar
